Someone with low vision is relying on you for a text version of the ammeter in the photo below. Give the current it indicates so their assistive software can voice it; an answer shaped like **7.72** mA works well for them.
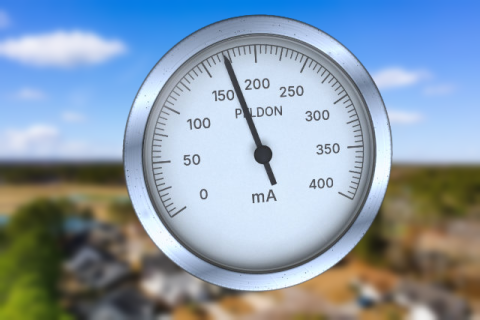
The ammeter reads **170** mA
